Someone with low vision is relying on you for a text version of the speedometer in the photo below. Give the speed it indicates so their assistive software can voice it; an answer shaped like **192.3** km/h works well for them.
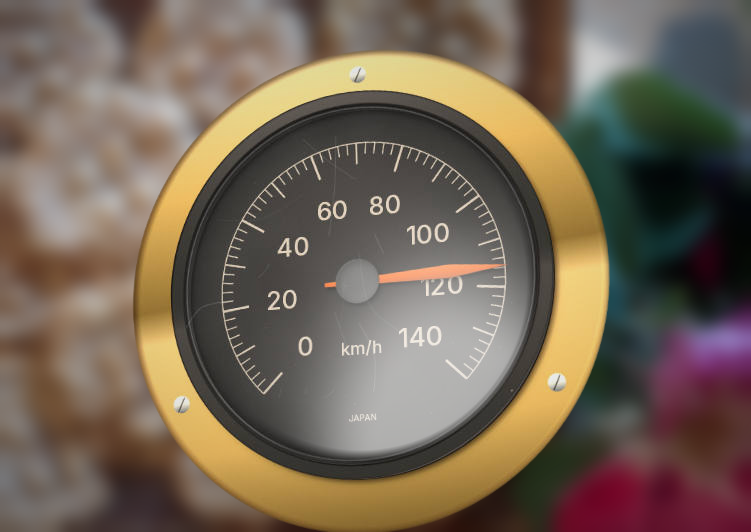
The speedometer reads **116** km/h
